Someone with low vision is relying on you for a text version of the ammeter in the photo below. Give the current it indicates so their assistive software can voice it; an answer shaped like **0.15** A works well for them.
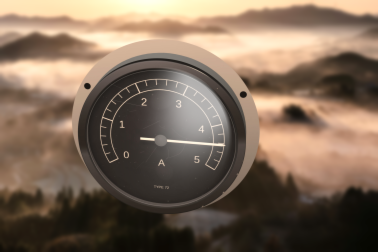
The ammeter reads **4.4** A
